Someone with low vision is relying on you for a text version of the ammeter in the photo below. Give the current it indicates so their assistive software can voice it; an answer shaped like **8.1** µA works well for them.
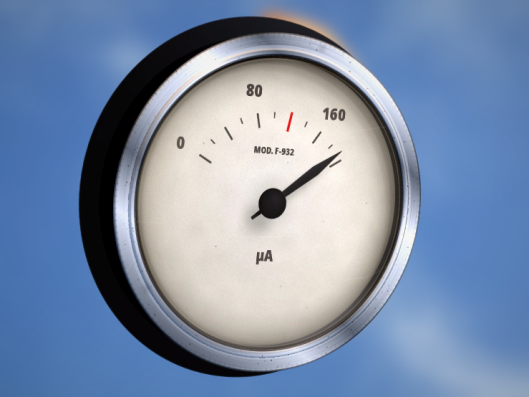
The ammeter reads **190** µA
